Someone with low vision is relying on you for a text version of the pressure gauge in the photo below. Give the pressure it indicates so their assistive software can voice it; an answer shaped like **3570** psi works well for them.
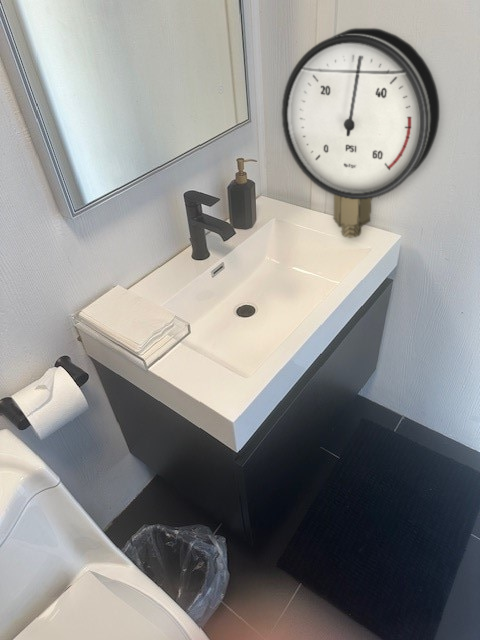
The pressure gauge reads **32** psi
